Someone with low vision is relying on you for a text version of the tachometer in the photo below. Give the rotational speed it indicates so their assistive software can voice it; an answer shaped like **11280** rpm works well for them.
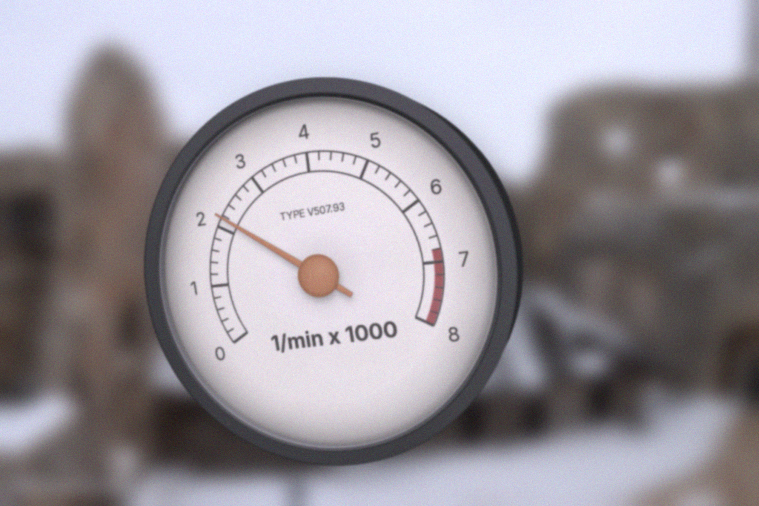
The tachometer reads **2200** rpm
